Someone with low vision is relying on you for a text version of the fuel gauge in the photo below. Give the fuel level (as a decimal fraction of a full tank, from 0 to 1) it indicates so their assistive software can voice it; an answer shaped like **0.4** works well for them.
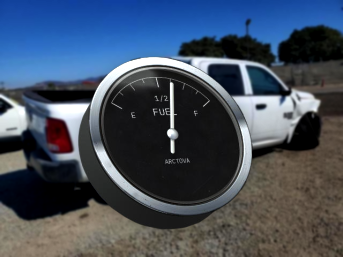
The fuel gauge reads **0.625**
